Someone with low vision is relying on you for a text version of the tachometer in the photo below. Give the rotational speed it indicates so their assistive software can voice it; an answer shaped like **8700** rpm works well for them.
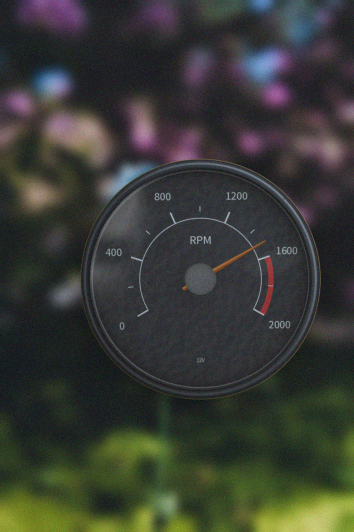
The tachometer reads **1500** rpm
